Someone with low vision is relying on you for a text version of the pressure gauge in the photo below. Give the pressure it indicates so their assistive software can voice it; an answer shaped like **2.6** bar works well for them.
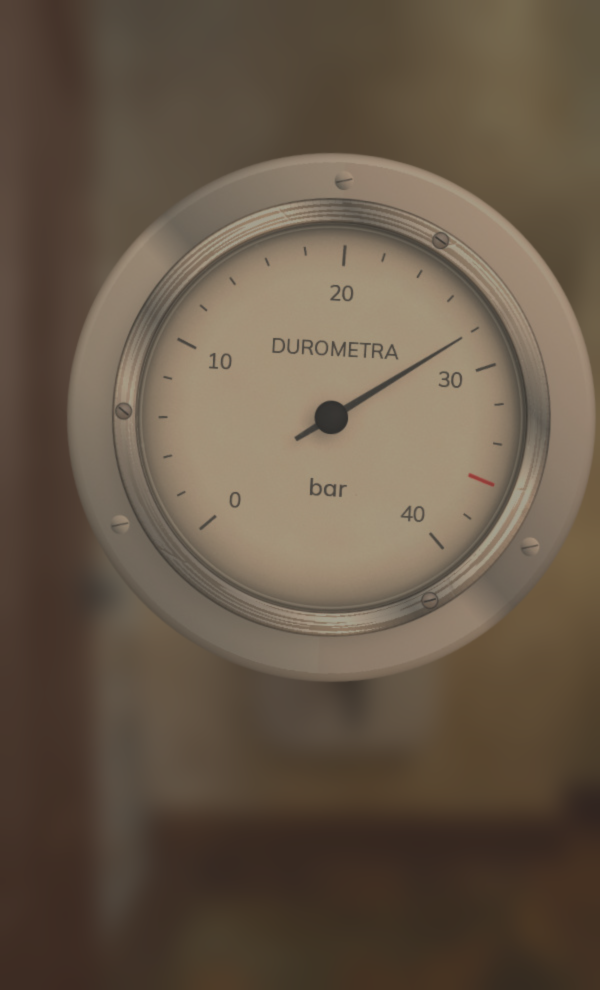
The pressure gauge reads **28** bar
